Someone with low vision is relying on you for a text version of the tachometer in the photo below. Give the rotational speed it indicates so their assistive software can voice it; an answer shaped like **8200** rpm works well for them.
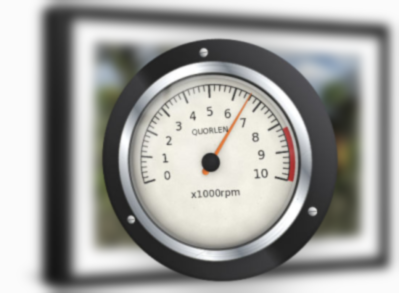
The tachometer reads **6600** rpm
